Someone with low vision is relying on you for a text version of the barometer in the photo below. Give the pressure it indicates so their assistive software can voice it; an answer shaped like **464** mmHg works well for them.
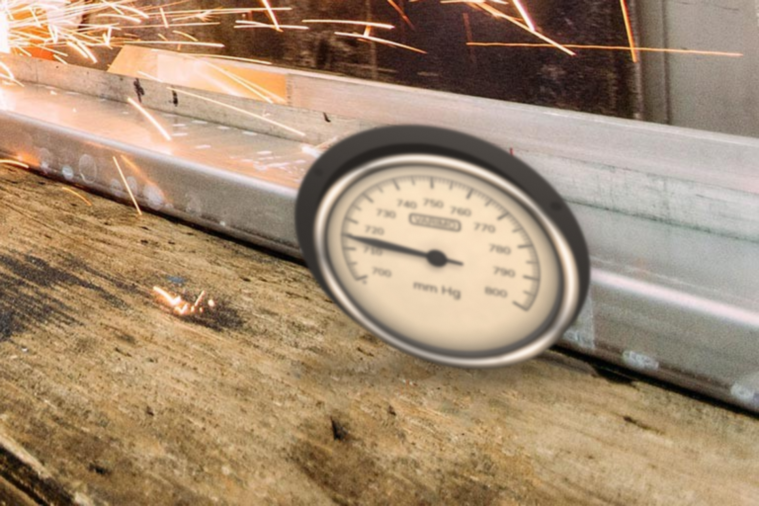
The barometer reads **715** mmHg
